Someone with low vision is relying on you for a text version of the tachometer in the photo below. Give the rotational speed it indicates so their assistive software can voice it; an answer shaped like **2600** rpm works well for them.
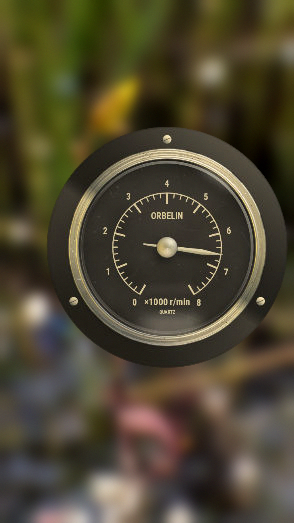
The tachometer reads **6600** rpm
